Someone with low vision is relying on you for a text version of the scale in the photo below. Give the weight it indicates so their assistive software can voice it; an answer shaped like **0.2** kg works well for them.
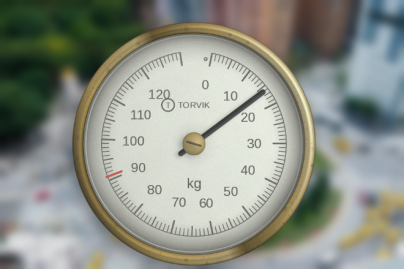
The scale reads **16** kg
